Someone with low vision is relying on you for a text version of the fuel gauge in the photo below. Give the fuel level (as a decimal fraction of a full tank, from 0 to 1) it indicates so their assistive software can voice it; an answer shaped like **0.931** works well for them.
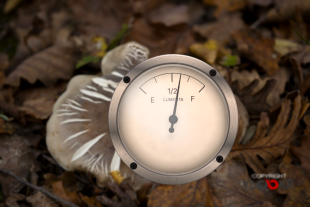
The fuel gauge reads **0.625**
